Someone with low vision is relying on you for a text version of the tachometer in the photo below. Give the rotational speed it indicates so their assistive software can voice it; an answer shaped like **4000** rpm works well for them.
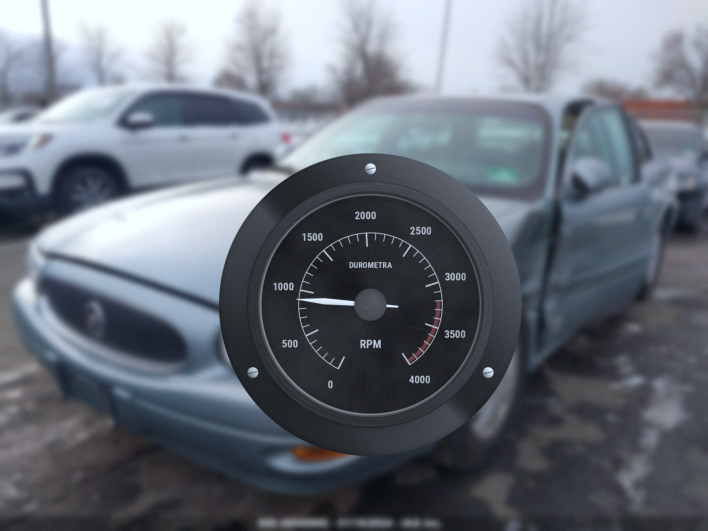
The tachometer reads **900** rpm
